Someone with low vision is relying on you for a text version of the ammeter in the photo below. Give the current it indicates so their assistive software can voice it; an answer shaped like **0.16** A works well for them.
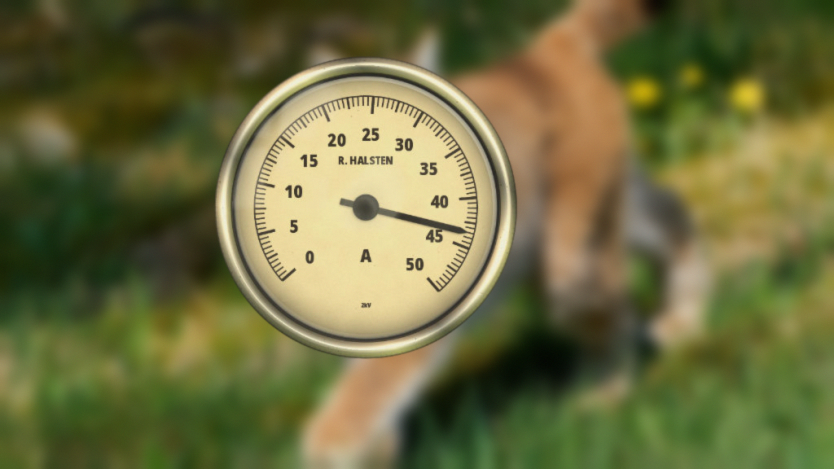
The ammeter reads **43.5** A
